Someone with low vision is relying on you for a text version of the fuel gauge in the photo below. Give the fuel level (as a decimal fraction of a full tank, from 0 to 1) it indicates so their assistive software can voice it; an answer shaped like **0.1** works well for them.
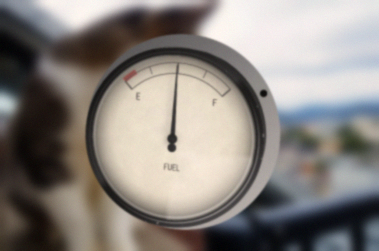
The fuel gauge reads **0.5**
